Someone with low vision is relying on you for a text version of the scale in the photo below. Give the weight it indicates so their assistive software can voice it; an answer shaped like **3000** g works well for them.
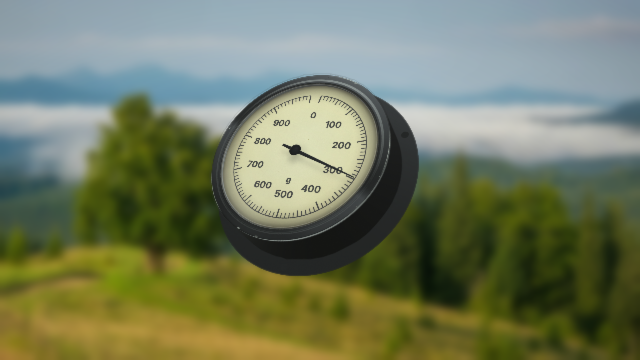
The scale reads **300** g
